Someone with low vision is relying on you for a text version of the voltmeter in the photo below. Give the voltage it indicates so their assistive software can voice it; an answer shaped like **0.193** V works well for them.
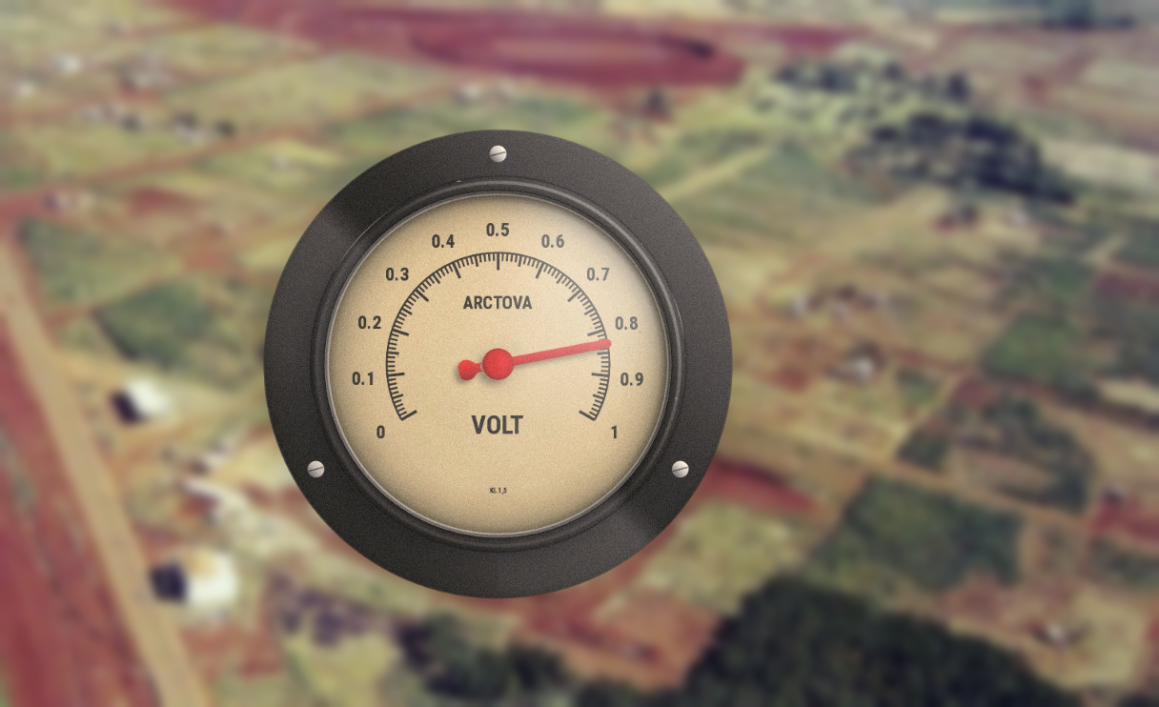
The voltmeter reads **0.83** V
